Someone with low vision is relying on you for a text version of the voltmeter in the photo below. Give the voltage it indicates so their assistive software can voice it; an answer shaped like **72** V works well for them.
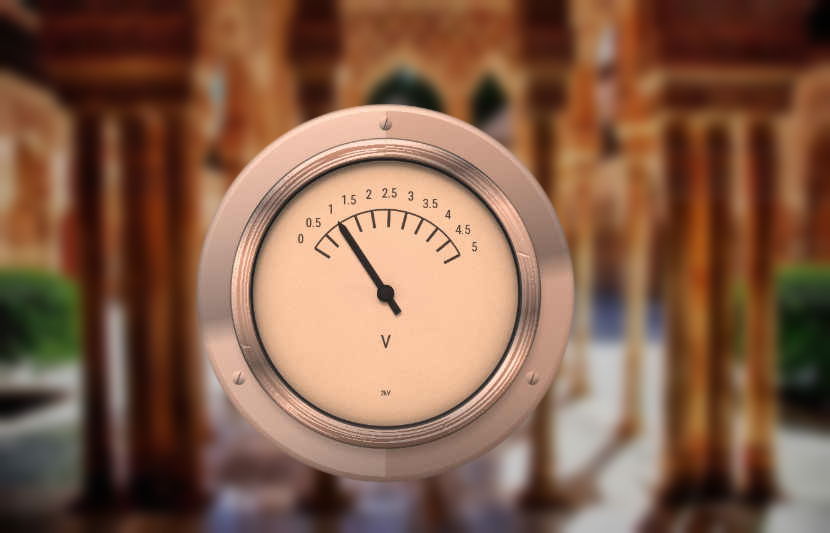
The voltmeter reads **1** V
